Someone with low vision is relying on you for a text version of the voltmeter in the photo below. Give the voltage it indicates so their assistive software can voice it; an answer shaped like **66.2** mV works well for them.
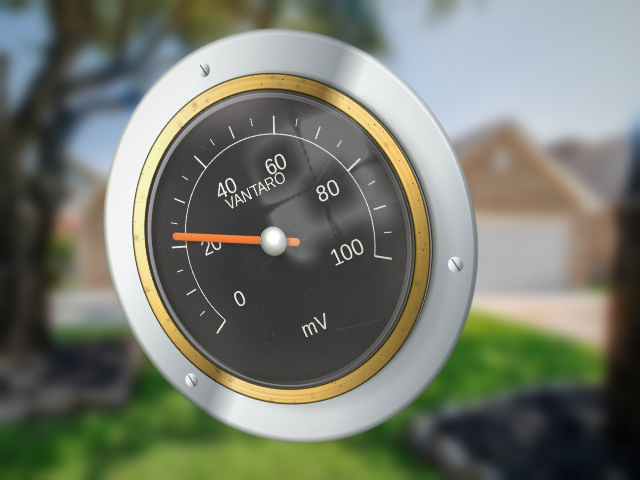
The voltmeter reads **22.5** mV
